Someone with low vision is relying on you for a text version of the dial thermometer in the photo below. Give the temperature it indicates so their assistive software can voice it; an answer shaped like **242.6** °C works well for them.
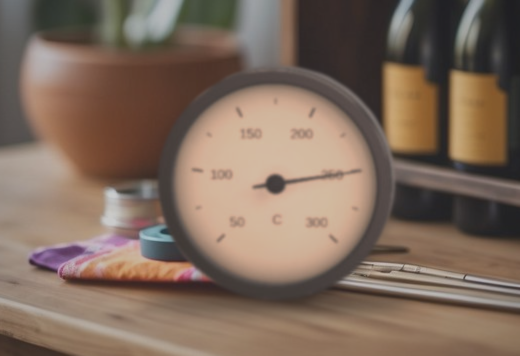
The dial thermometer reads **250** °C
